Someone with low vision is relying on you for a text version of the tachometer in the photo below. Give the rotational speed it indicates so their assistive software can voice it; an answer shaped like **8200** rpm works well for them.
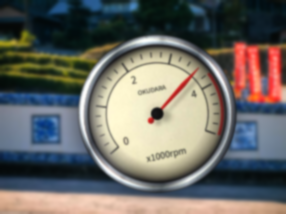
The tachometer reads **3600** rpm
